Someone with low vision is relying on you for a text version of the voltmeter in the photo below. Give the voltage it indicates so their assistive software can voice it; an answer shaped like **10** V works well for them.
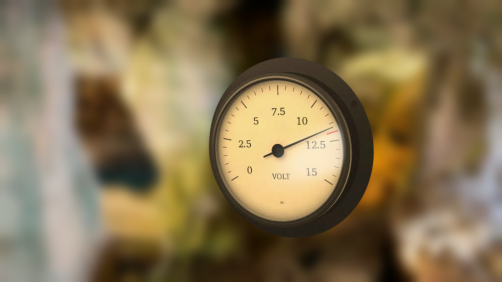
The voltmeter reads **11.75** V
